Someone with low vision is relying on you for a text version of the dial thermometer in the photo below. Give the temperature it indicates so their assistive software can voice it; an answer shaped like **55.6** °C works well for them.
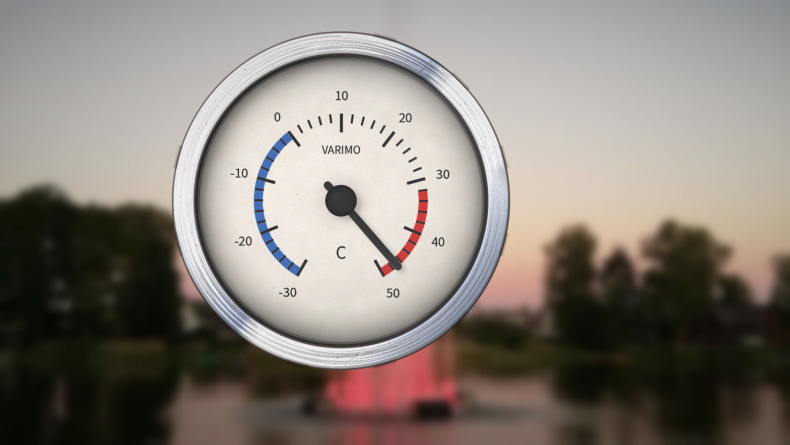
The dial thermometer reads **47** °C
